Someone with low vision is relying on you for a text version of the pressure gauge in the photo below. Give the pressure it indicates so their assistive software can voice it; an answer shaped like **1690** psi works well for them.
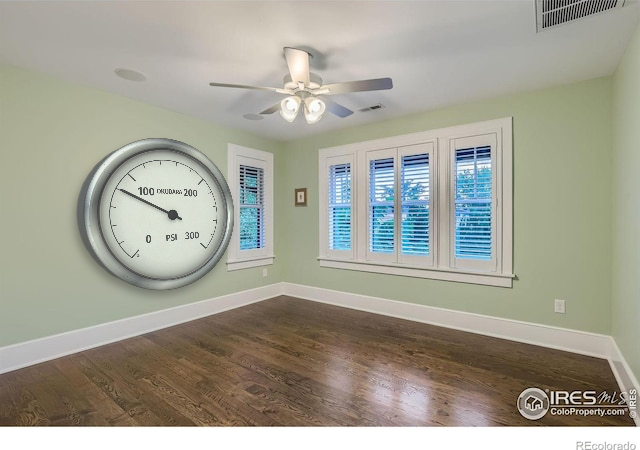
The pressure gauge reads **80** psi
